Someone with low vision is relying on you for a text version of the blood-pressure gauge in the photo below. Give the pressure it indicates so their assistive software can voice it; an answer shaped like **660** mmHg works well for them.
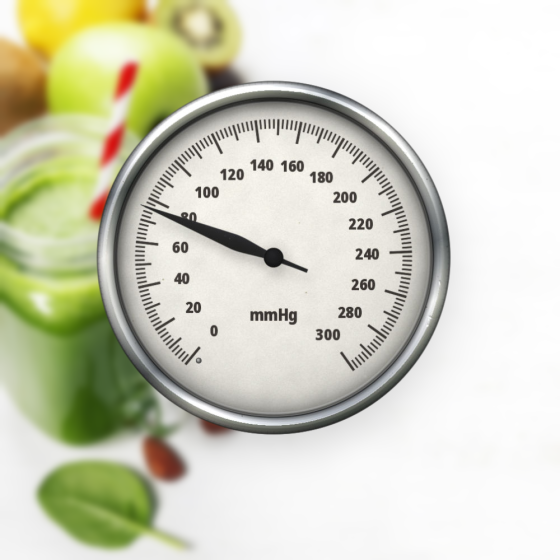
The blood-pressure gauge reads **76** mmHg
